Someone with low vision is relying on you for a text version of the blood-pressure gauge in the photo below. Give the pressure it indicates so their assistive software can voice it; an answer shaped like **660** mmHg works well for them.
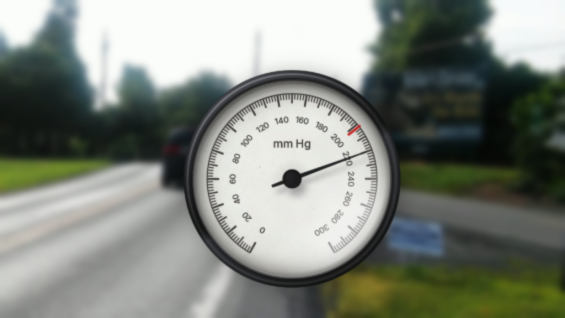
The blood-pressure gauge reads **220** mmHg
